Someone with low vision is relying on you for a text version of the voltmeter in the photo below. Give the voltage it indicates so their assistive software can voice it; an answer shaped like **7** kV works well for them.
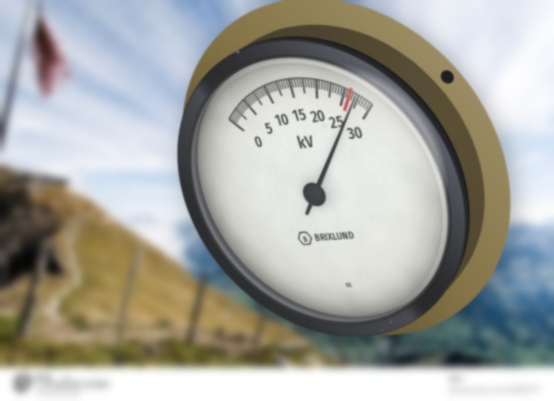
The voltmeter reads **27.5** kV
